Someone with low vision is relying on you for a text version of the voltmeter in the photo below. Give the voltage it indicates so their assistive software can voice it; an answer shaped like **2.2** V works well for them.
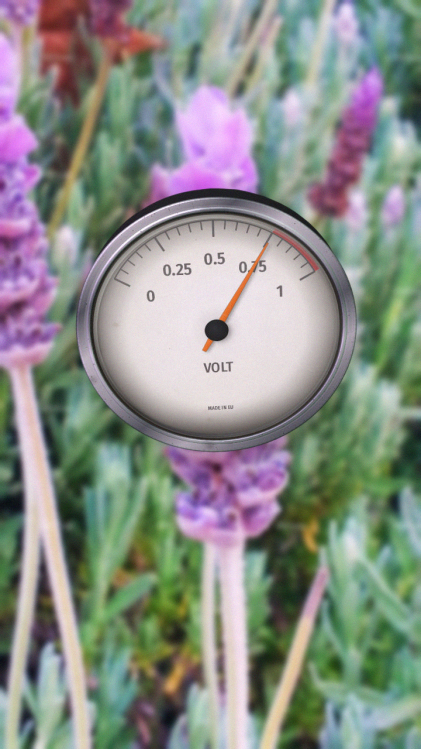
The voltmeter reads **0.75** V
